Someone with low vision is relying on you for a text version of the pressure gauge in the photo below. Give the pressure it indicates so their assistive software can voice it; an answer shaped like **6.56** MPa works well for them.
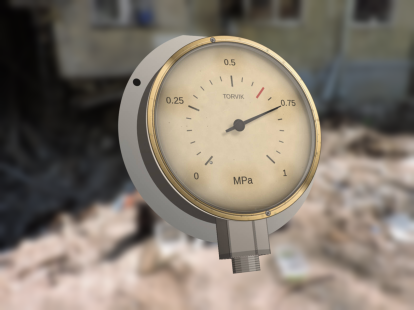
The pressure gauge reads **0.75** MPa
